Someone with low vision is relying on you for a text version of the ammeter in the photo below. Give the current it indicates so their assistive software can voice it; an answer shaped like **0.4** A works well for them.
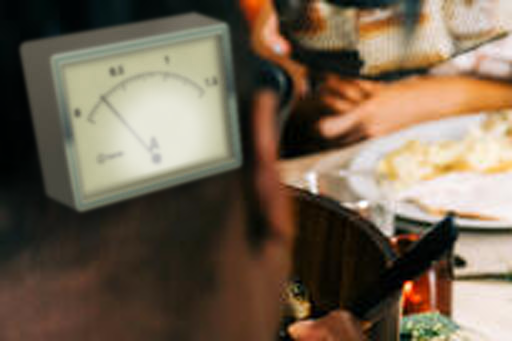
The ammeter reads **0.25** A
